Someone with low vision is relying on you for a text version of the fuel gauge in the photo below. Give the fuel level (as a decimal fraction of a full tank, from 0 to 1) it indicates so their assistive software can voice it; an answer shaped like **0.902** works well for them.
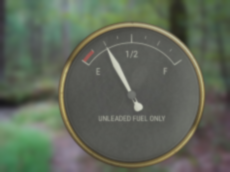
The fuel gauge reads **0.25**
